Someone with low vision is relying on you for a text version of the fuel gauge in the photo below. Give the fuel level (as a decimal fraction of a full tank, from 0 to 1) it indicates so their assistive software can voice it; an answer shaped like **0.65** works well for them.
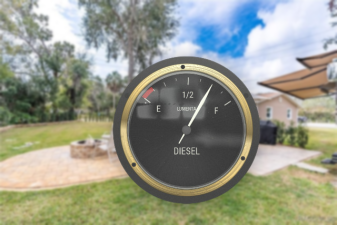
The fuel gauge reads **0.75**
